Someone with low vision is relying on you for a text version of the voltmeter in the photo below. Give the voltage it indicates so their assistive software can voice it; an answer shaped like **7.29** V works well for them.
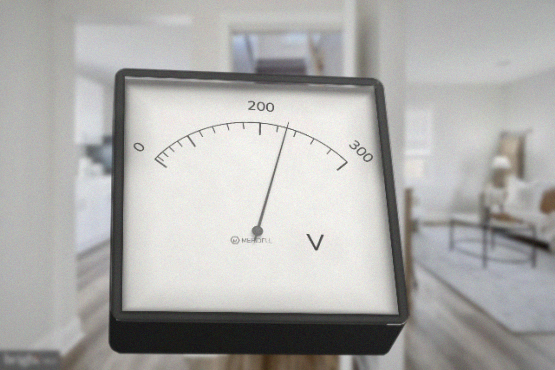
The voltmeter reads **230** V
